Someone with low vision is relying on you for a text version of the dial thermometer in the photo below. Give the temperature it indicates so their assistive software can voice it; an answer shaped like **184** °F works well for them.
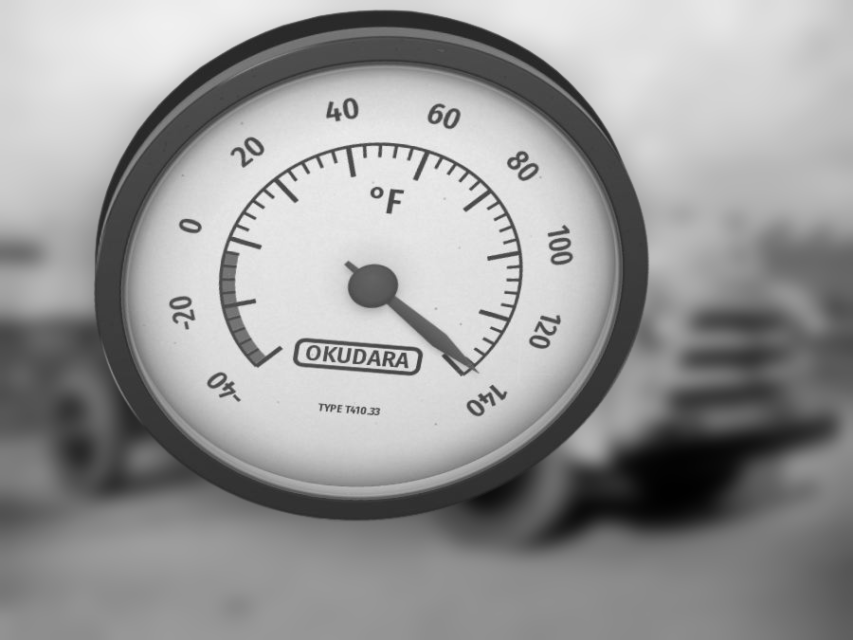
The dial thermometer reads **136** °F
